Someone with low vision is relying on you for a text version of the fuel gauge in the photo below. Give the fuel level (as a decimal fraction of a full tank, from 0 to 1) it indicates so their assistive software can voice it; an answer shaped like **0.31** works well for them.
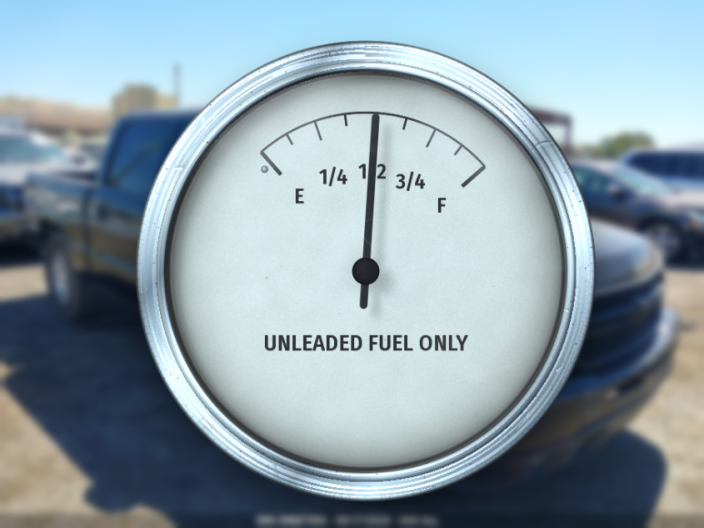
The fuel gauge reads **0.5**
